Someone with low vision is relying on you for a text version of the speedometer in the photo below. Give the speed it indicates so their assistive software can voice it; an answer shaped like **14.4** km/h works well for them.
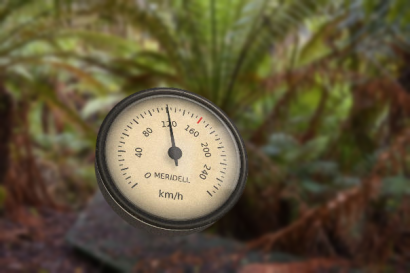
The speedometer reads **120** km/h
